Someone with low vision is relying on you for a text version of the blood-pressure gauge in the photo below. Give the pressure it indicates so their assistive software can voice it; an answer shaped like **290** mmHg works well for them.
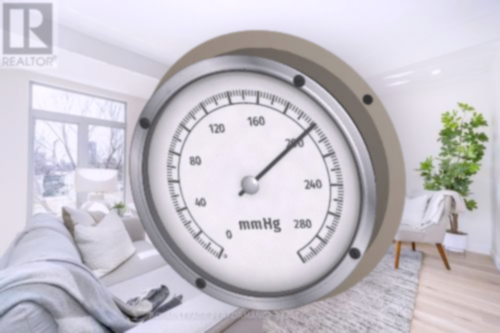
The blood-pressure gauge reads **200** mmHg
